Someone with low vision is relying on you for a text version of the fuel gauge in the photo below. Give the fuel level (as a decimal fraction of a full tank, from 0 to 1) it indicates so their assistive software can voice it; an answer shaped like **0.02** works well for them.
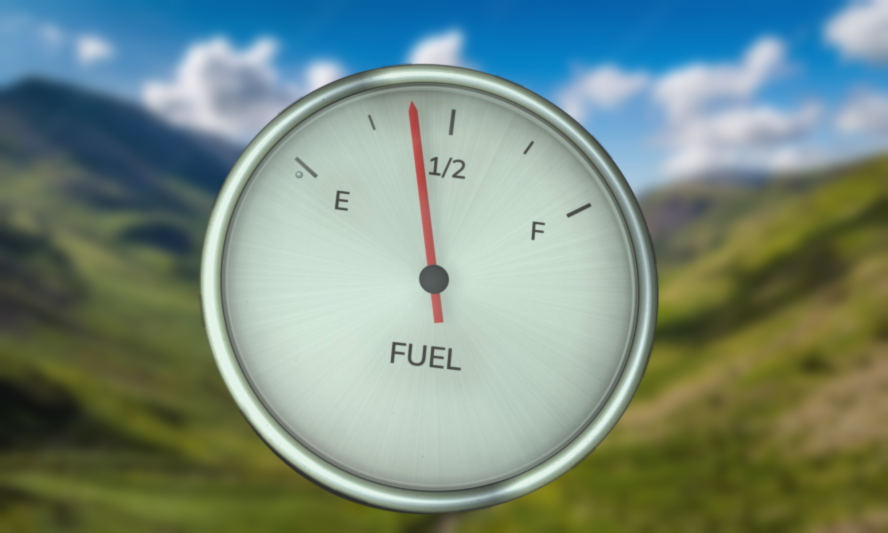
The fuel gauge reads **0.375**
